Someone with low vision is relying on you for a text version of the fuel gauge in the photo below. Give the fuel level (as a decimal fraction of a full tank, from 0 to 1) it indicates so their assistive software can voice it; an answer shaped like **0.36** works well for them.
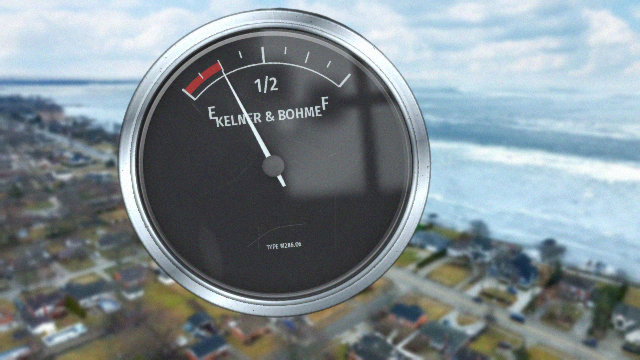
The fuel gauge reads **0.25**
